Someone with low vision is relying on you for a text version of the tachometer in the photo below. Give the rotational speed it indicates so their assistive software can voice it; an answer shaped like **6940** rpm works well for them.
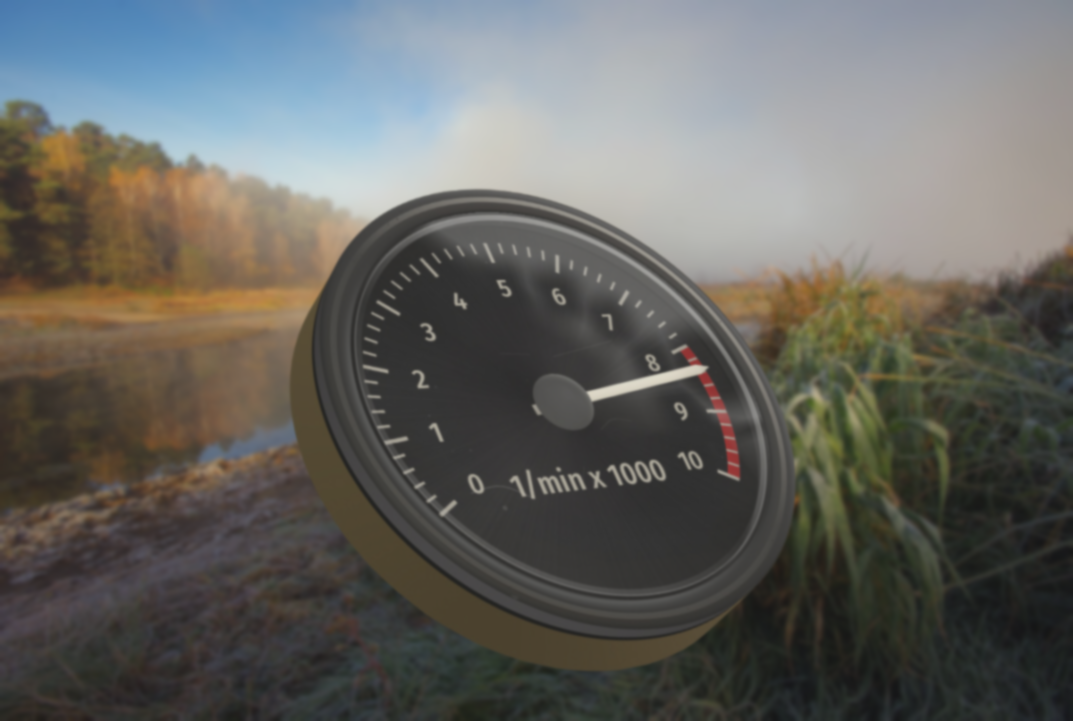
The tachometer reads **8400** rpm
